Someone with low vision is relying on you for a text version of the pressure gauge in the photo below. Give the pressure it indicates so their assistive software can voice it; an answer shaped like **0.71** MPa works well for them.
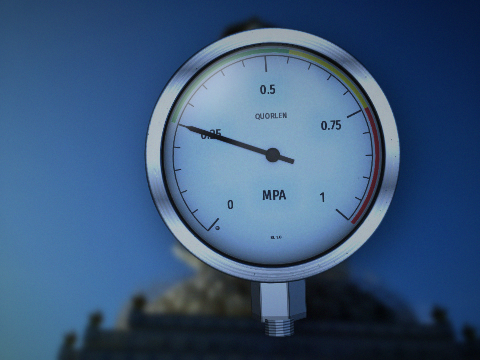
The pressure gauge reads **0.25** MPa
